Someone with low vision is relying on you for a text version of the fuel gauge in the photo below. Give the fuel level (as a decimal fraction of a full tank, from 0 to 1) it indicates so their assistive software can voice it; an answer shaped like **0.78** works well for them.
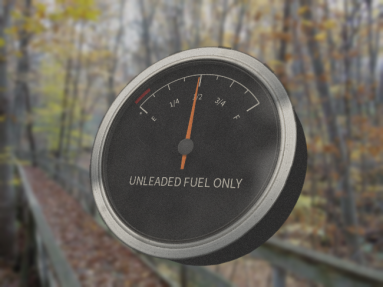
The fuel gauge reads **0.5**
